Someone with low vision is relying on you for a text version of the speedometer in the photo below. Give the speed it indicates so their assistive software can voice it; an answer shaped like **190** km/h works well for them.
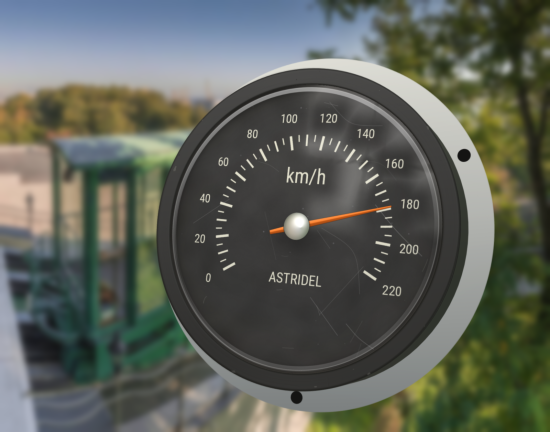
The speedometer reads **180** km/h
